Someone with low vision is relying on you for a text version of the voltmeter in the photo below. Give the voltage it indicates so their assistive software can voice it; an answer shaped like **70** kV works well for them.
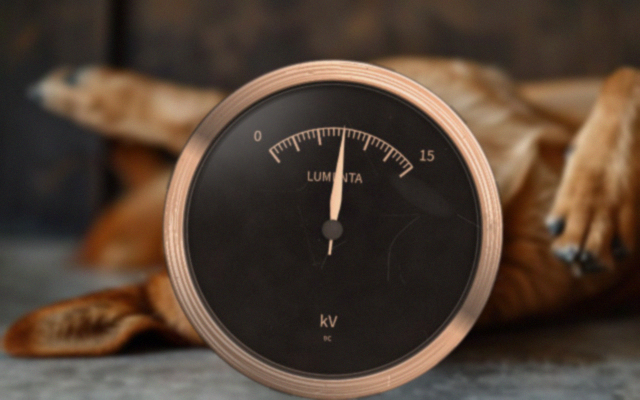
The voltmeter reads **7.5** kV
